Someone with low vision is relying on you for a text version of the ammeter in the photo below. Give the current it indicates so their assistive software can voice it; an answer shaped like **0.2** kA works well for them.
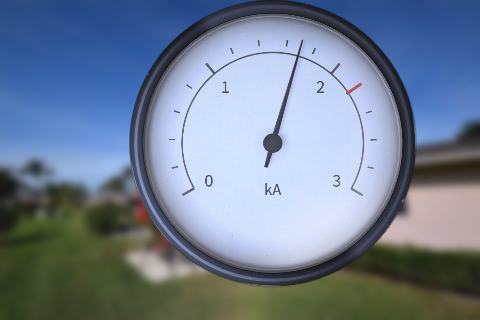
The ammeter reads **1.7** kA
